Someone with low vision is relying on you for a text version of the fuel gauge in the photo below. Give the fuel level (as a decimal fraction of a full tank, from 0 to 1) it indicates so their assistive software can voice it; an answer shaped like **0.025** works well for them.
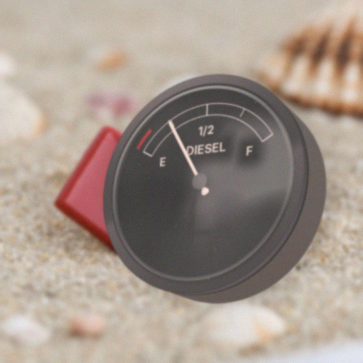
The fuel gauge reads **0.25**
